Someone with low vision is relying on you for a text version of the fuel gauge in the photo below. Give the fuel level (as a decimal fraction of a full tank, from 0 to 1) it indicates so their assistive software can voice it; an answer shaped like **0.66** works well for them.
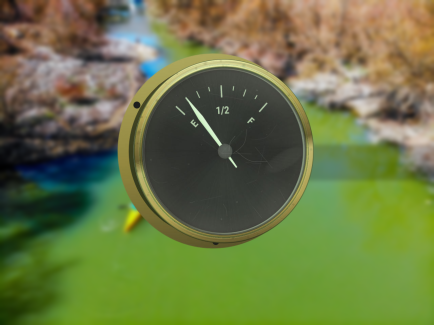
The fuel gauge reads **0.125**
